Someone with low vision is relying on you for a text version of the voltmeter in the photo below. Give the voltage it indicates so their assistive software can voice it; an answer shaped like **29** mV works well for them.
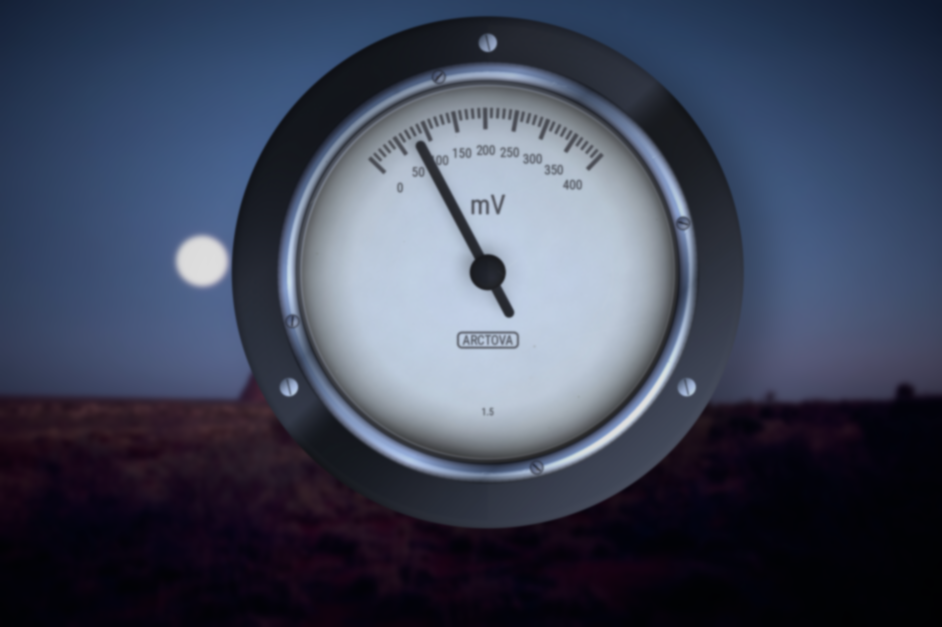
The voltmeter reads **80** mV
